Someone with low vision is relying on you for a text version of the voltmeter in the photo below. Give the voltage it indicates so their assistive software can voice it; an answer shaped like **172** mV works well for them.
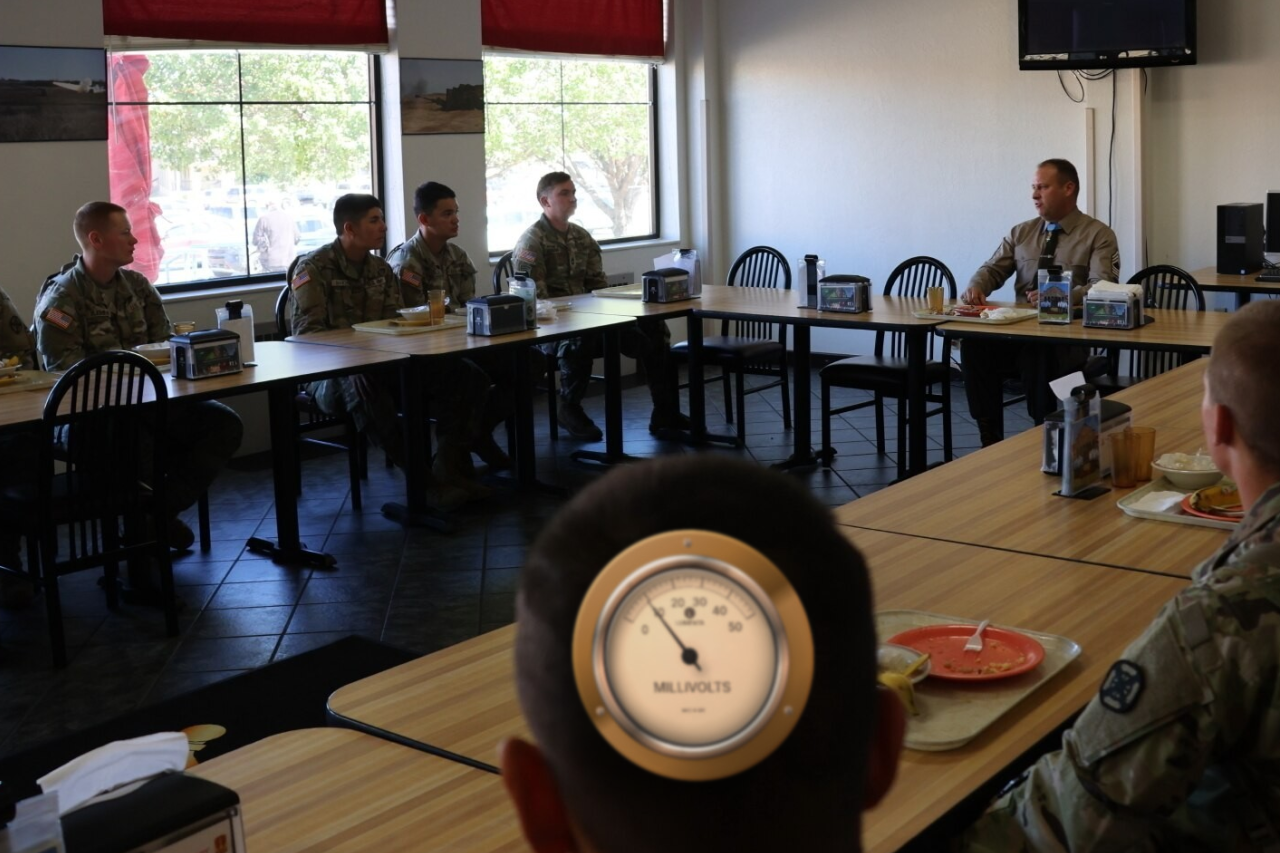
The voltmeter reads **10** mV
